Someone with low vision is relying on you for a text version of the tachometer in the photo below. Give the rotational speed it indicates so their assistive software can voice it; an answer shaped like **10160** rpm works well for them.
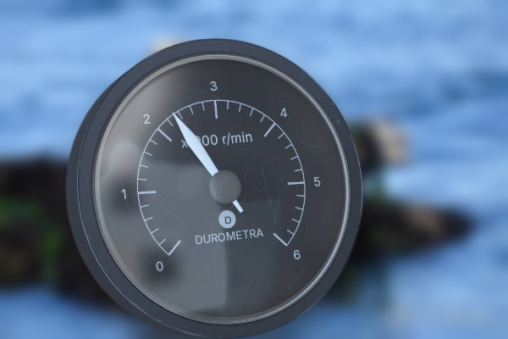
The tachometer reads **2300** rpm
